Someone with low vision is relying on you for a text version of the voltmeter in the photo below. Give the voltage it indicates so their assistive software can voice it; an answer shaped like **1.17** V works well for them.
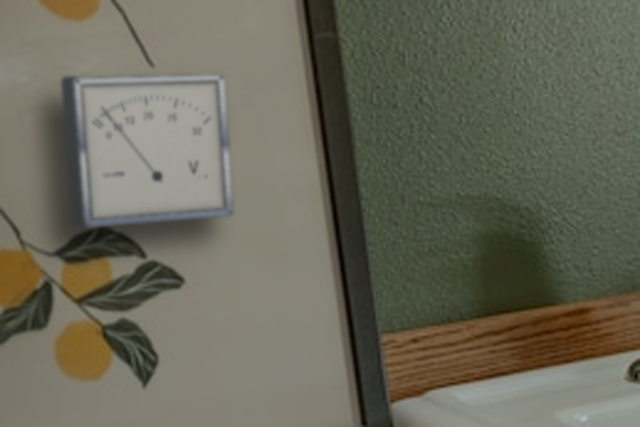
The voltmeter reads **10** V
